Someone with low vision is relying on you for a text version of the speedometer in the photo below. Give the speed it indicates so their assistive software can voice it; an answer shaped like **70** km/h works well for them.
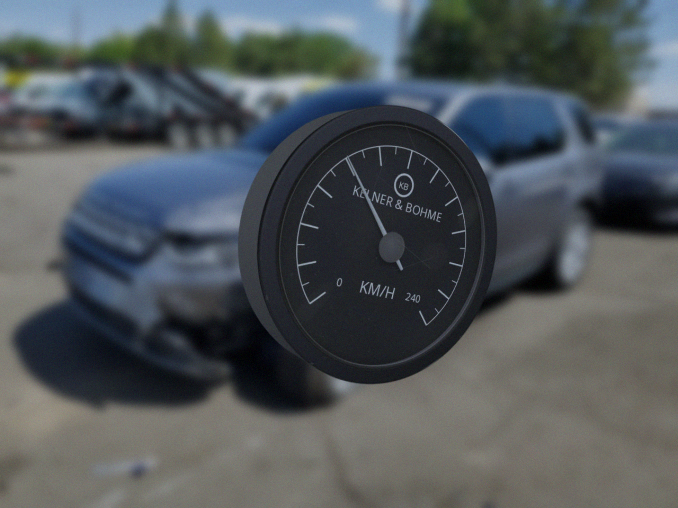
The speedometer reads **80** km/h
